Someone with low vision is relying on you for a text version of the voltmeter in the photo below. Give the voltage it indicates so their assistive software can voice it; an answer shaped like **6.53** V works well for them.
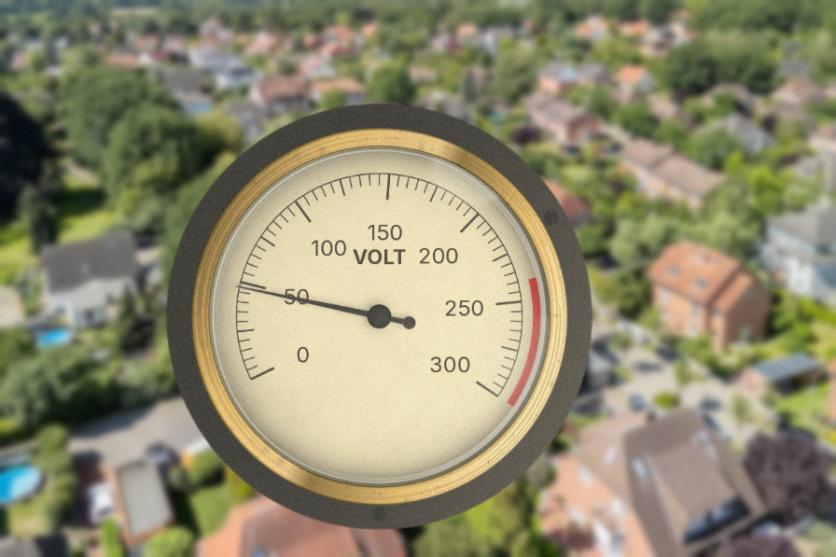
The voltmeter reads **47.5** V
